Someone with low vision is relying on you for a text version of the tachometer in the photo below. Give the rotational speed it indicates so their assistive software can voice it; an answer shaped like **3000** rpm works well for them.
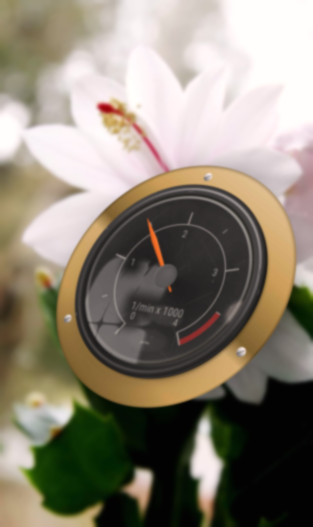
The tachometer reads **1500** rpm
